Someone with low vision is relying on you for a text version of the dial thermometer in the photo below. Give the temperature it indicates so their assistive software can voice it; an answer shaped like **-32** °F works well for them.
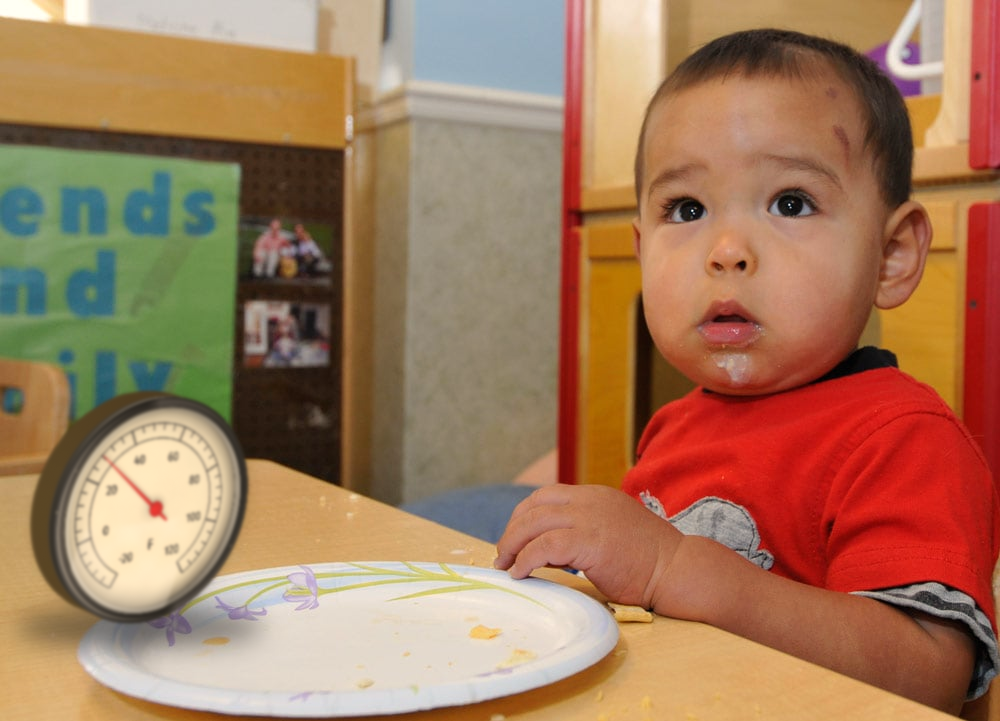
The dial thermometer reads **28** °F
